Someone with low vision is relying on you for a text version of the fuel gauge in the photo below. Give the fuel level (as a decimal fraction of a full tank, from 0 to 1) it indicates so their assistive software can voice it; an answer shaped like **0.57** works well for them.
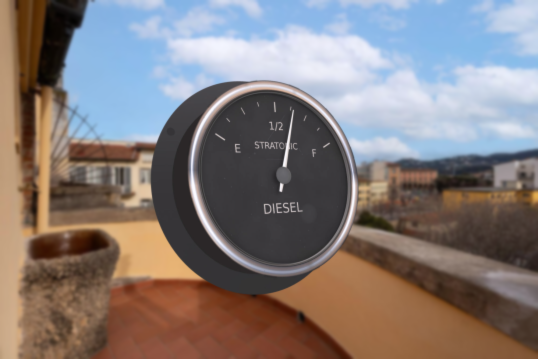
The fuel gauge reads **0.625**
